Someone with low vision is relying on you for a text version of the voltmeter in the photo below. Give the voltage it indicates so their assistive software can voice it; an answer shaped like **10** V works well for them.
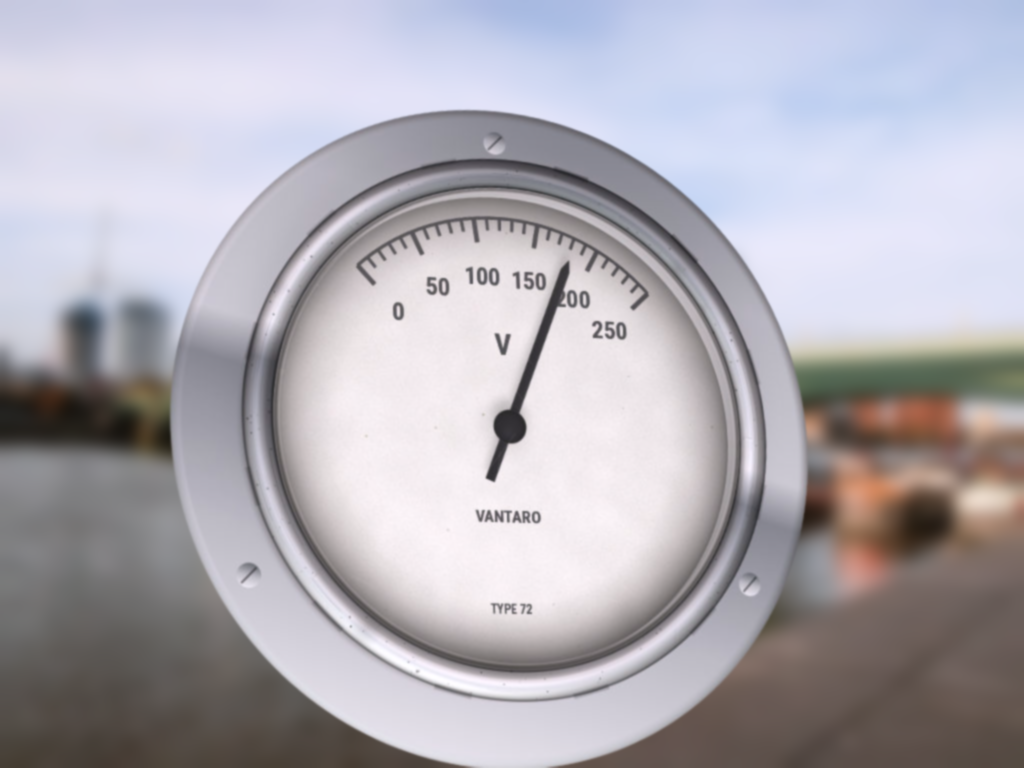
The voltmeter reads **180** V
